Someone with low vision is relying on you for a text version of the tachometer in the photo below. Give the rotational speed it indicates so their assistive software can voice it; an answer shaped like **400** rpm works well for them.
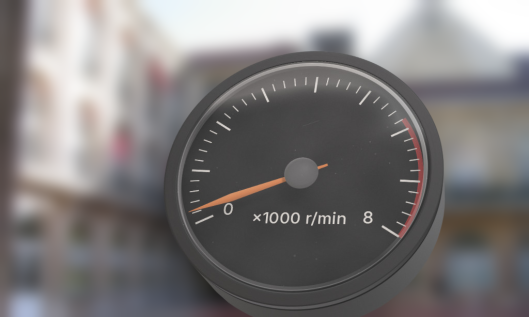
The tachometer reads **200** rpm
